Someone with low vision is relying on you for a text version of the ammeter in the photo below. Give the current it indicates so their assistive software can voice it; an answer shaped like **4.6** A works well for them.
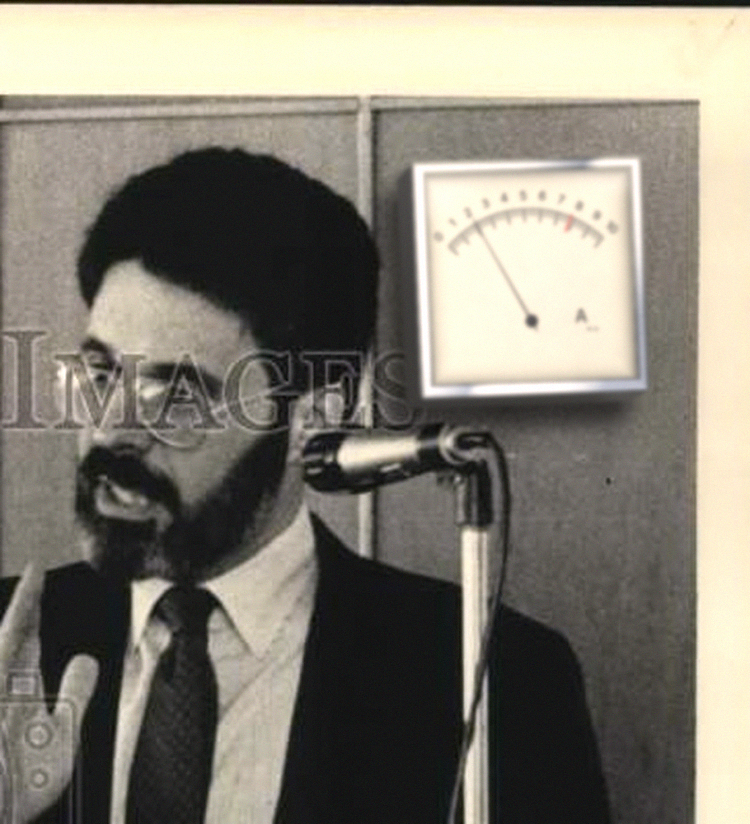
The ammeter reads **2** A
